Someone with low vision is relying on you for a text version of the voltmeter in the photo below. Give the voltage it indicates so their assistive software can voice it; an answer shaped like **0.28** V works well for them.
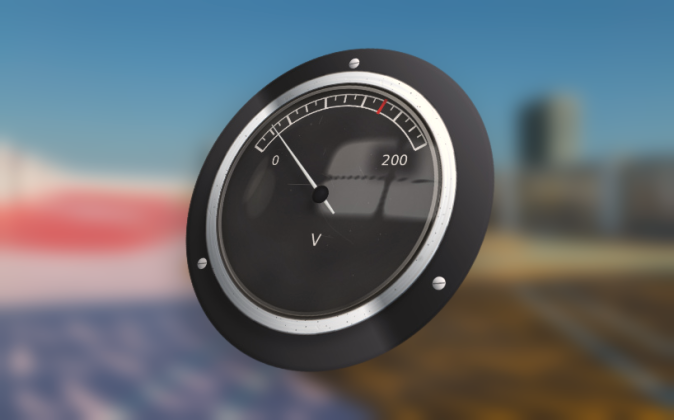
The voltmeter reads **25** V
